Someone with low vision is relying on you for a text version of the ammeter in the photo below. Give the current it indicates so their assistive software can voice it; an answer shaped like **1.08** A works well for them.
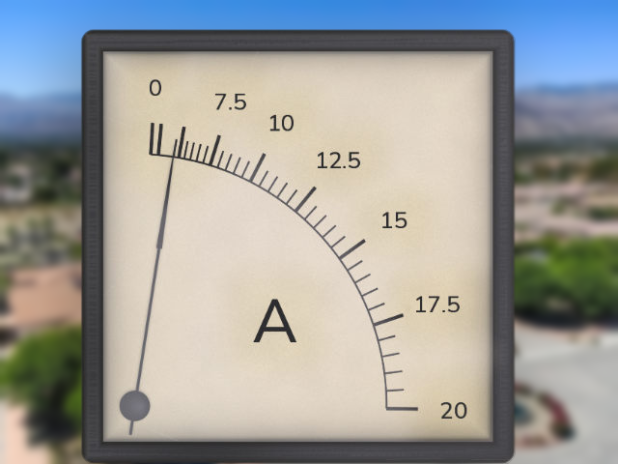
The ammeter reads **4.5** A
